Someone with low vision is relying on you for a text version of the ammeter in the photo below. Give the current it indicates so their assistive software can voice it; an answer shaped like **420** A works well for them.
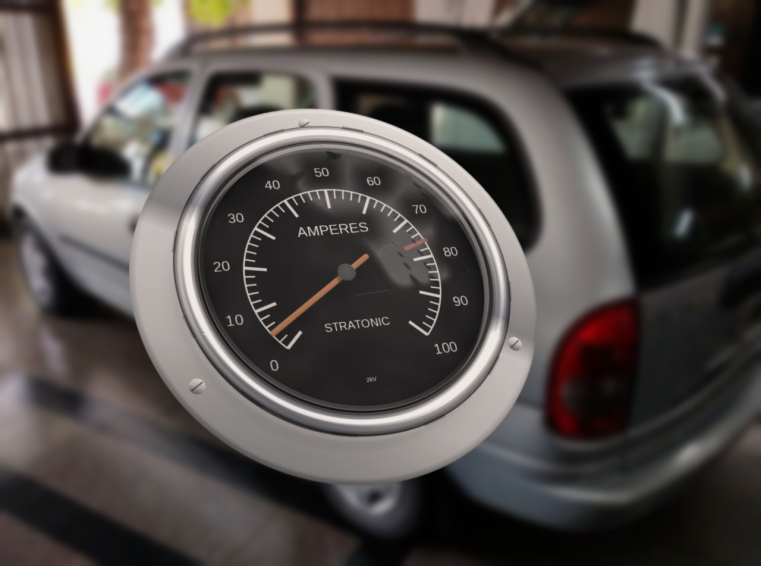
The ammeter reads **4** A
